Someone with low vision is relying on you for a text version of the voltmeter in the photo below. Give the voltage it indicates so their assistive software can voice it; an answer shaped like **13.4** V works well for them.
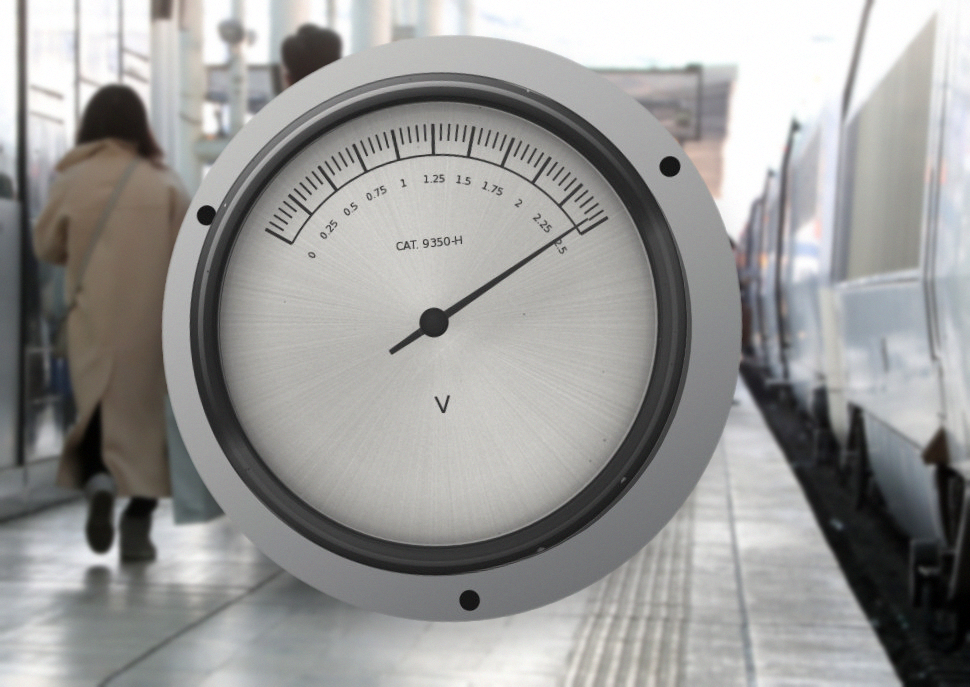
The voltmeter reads **2.45** V
